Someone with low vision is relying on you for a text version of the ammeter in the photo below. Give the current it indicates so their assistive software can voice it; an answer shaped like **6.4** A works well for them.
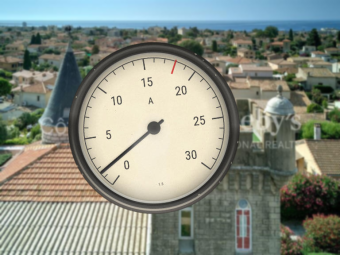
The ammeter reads **1.5** A
